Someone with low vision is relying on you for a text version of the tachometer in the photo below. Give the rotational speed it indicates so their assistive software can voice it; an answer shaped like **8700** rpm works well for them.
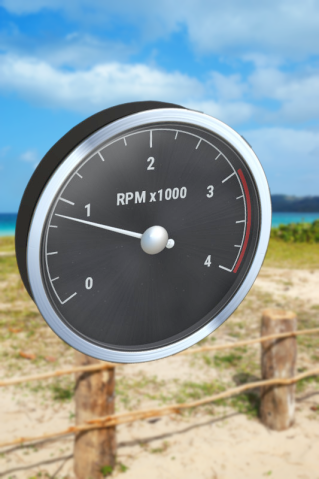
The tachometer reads **875** rpm
